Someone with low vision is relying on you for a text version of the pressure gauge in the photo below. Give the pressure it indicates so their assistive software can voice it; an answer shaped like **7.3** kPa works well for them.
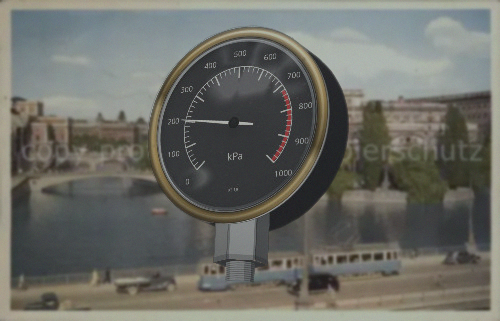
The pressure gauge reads **200** kPa
